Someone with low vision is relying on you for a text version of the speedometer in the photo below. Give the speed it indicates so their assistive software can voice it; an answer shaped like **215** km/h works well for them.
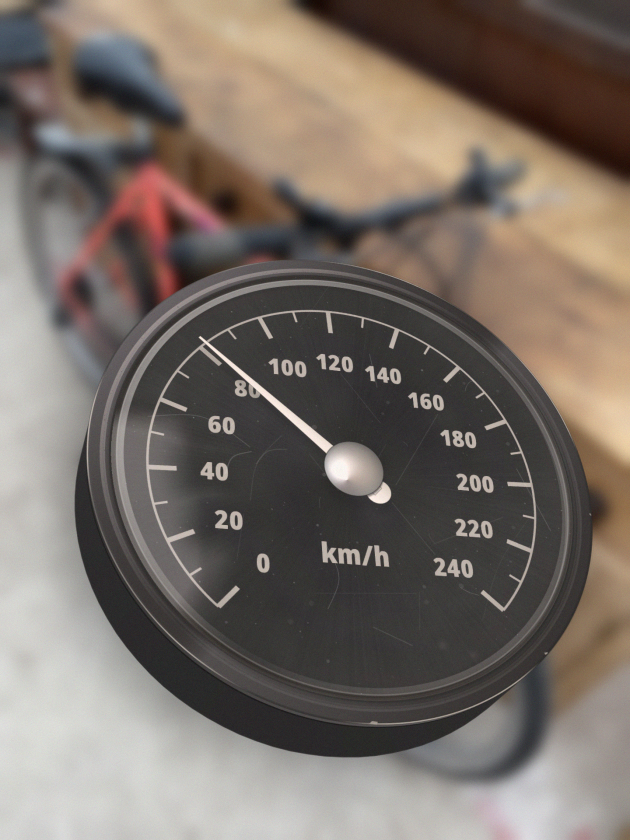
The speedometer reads **80** km/h
